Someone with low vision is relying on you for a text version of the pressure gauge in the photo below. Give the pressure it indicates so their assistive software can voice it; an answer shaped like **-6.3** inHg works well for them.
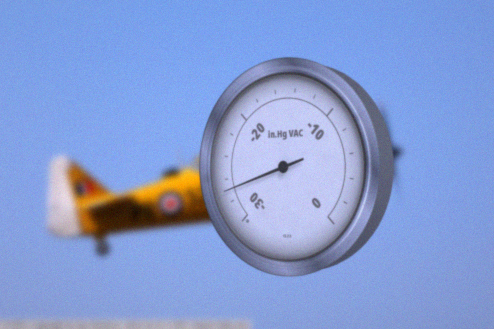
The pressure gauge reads **-27** inHg
